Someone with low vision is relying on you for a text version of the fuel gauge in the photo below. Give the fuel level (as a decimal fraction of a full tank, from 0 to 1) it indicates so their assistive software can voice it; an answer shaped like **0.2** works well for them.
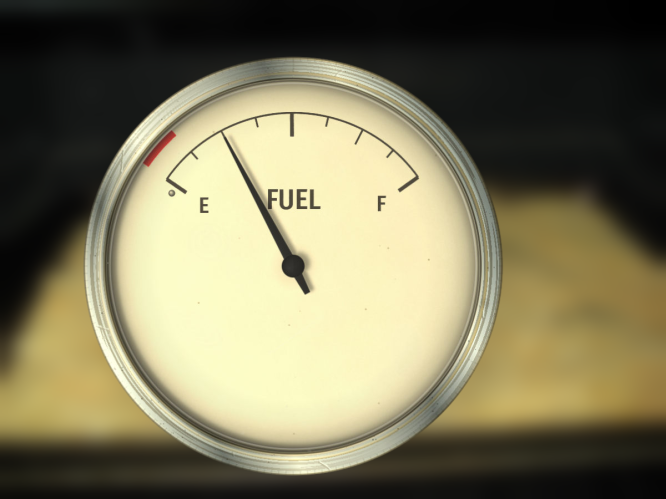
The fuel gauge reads **0.25**
